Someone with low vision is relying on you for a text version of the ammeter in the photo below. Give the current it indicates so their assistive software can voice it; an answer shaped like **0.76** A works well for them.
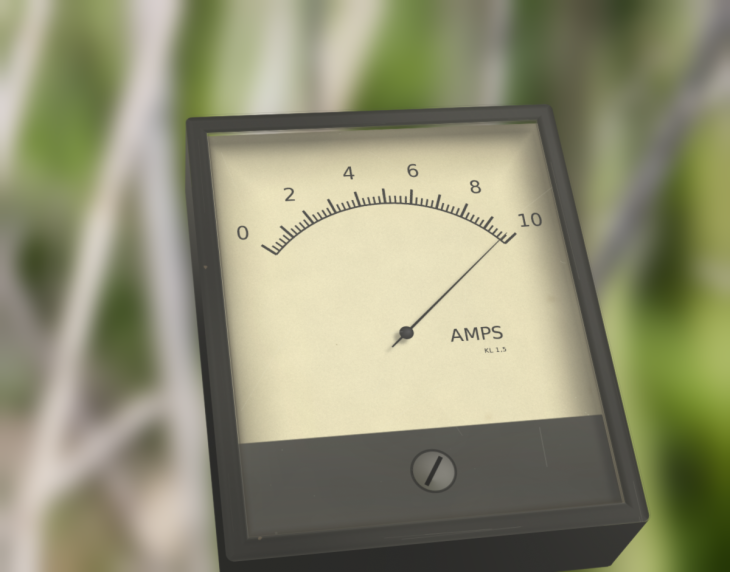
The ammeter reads **9.8** A
